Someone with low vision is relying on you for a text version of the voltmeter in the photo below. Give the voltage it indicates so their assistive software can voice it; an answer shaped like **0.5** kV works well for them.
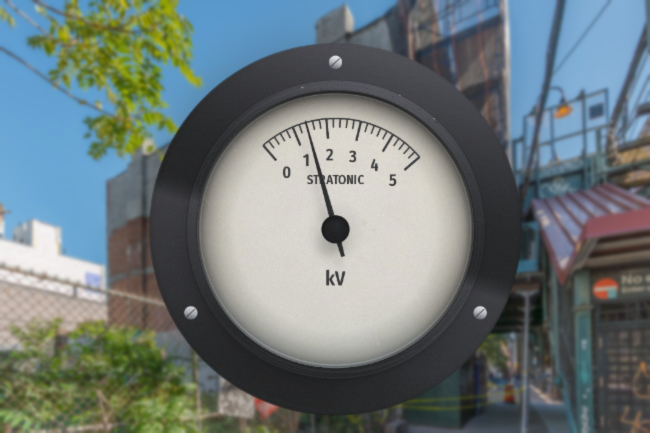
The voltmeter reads **1.4** kV
